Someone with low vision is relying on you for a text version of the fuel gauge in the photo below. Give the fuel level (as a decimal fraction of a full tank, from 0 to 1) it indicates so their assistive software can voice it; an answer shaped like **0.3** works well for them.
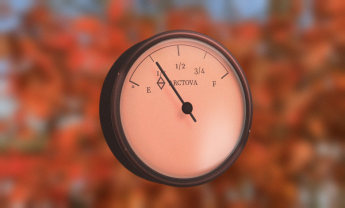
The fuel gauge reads **0.25**
